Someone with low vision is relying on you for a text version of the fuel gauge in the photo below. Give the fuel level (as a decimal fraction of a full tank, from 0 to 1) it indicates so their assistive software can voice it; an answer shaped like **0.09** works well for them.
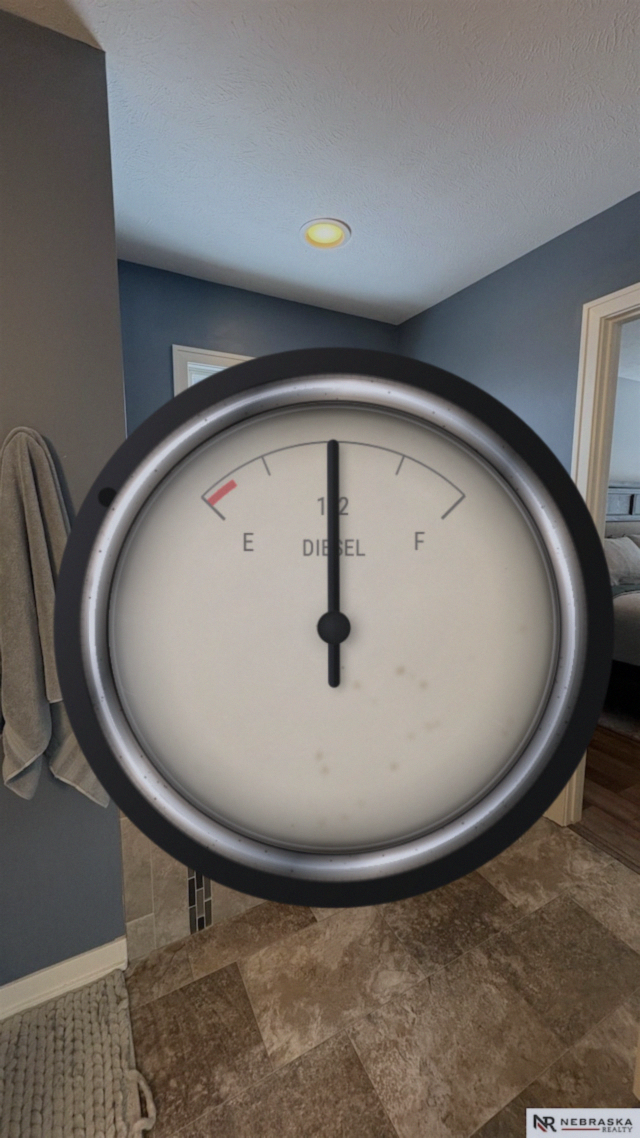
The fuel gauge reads **0.5**
